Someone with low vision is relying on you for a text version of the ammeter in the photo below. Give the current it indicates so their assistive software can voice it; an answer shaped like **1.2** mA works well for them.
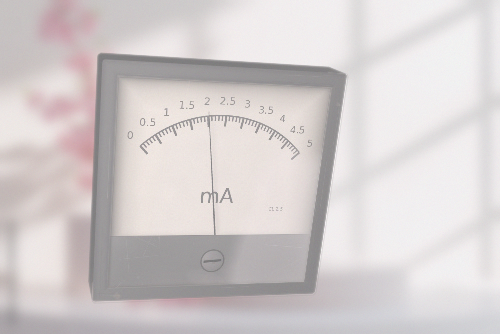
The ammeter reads **2** mA
